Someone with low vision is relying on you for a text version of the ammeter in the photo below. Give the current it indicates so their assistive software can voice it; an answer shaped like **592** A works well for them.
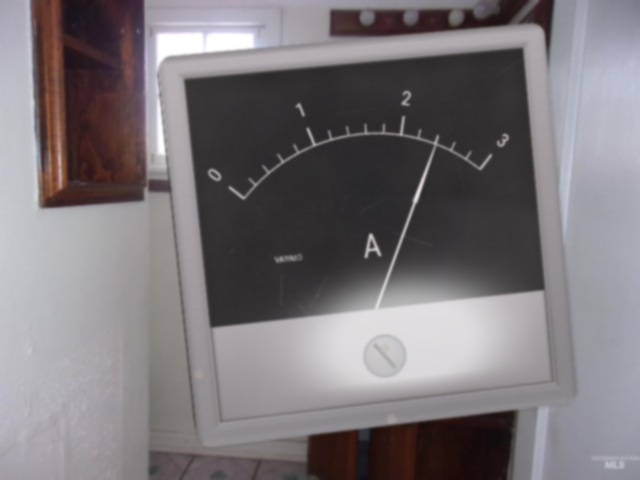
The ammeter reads **2.4** A
